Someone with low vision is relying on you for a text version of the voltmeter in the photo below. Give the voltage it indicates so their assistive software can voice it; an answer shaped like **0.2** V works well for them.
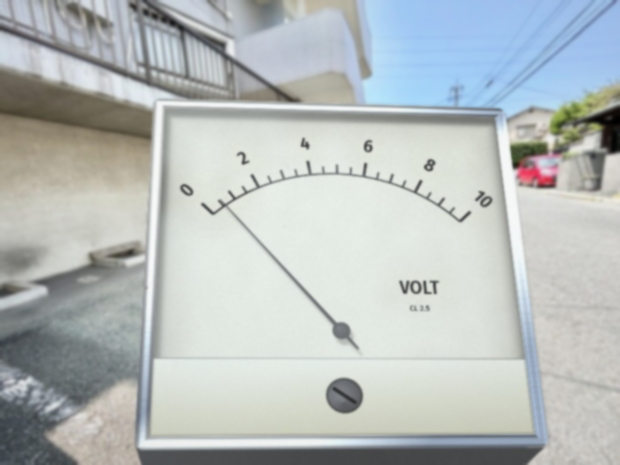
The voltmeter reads **0.5** V
